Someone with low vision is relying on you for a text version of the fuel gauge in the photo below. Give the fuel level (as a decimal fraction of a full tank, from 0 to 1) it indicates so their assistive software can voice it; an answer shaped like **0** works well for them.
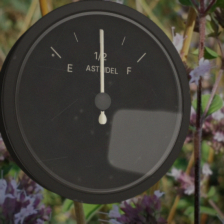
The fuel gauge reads **0.5**
